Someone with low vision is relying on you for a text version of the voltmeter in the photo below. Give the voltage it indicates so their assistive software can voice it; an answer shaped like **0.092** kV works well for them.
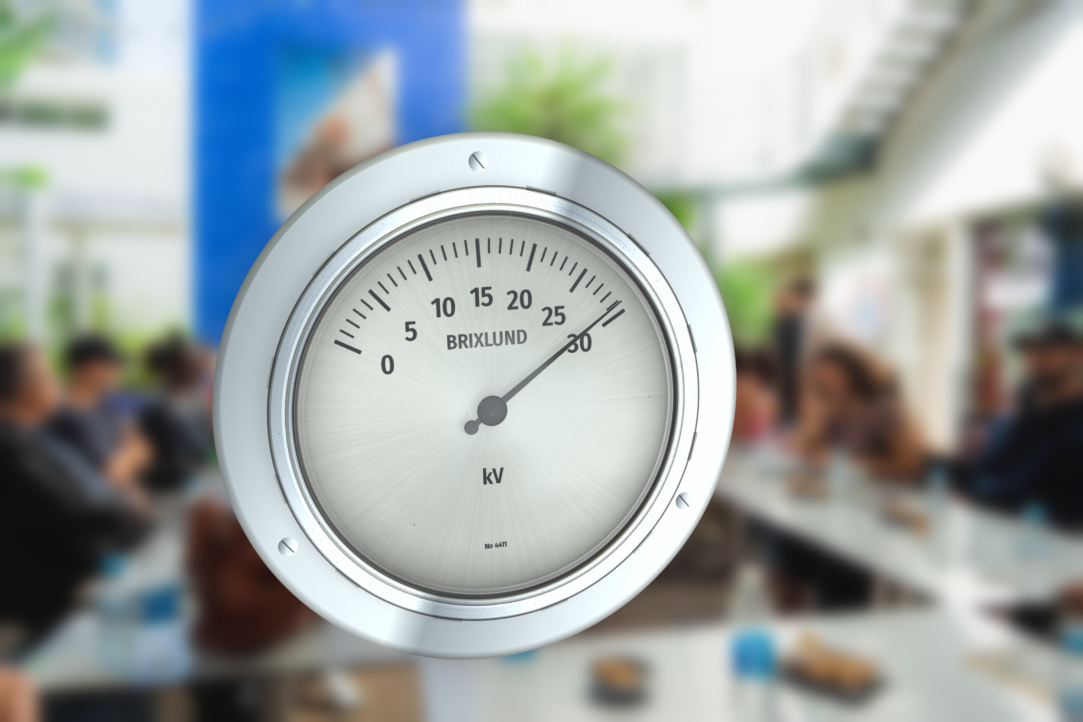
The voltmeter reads **29** kV
